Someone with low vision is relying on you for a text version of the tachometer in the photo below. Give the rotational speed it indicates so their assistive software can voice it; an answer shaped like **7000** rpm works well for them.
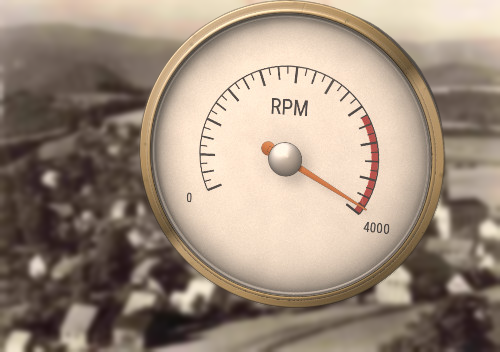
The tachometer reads **3900** rpm
